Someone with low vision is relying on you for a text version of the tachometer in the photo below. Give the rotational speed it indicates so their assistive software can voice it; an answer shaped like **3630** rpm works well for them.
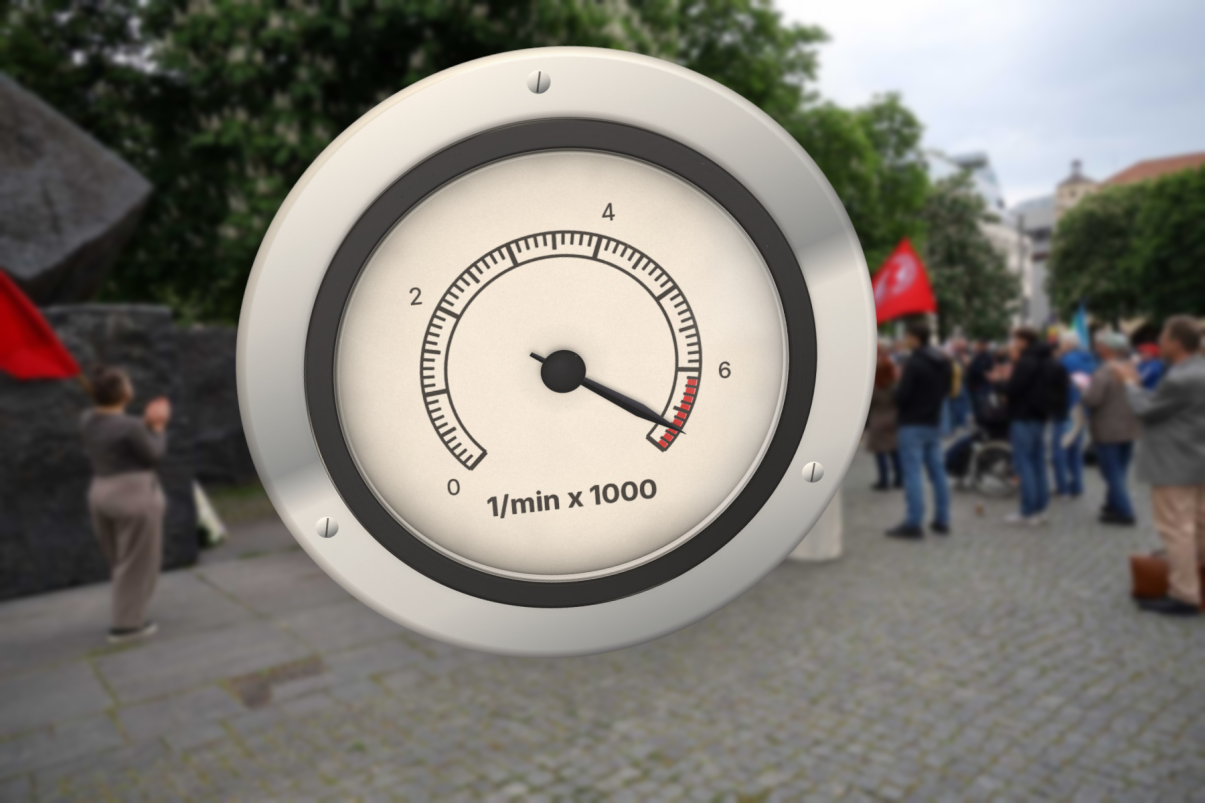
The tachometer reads **6700** rpm
